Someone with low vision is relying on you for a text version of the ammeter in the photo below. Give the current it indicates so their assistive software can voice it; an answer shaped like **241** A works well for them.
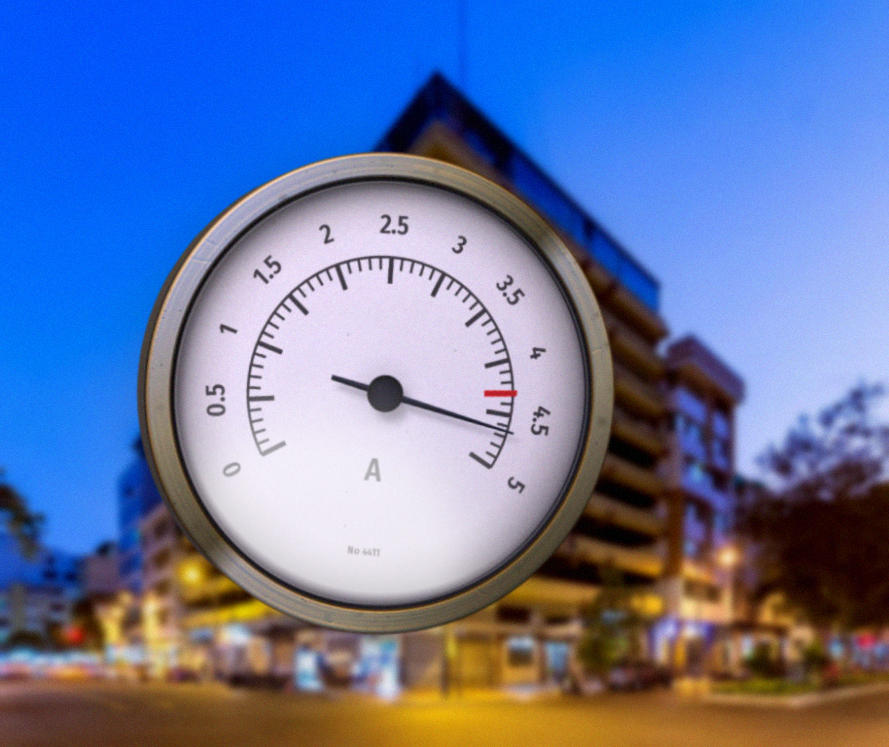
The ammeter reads **4.65** A
